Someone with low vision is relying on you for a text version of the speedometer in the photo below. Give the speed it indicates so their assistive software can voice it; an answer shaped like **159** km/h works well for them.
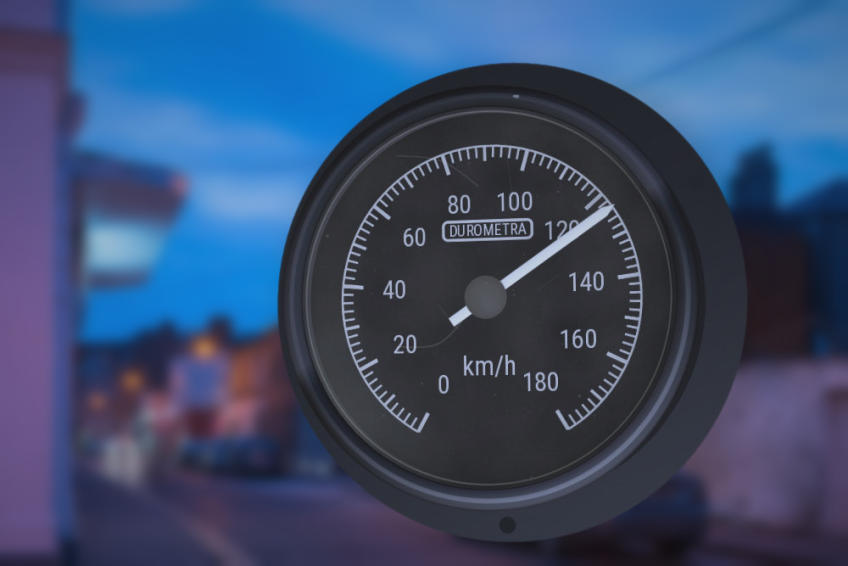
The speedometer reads **124** km/h
